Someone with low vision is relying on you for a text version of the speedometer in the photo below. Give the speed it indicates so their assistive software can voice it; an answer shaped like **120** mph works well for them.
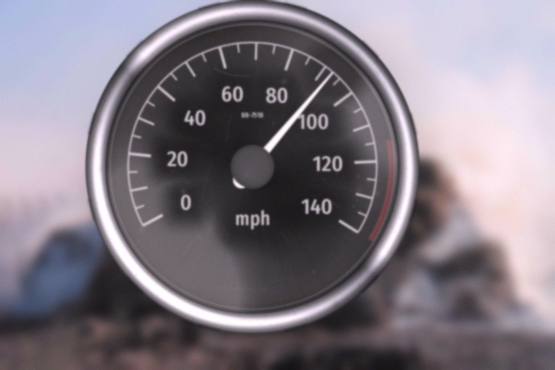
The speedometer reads **92.5** mph
